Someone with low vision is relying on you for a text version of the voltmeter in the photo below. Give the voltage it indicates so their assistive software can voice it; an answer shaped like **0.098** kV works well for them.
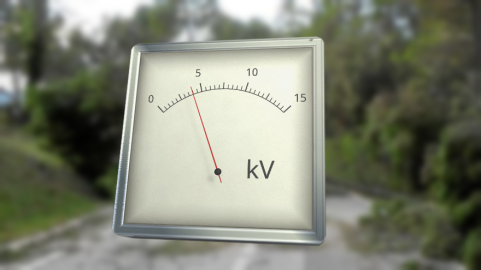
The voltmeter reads **4** kV
